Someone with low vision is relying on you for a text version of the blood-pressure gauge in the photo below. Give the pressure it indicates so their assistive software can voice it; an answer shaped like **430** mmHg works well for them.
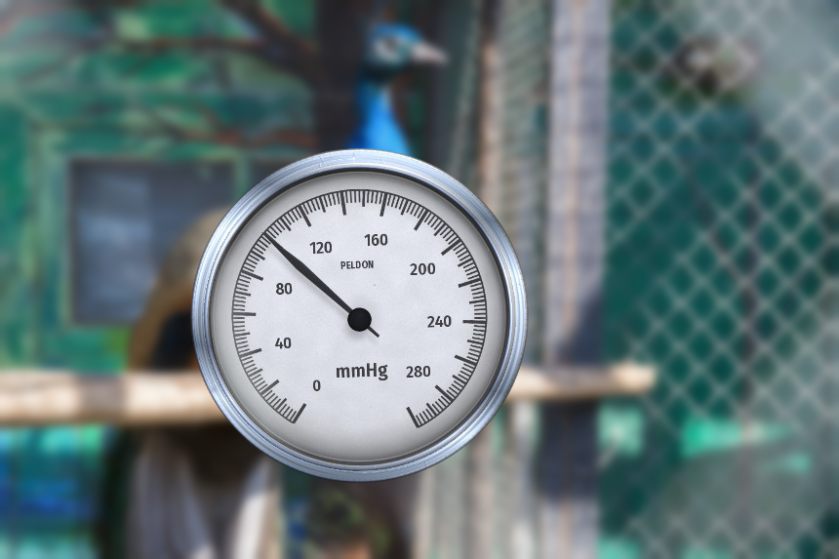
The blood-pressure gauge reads **100** mmHg
